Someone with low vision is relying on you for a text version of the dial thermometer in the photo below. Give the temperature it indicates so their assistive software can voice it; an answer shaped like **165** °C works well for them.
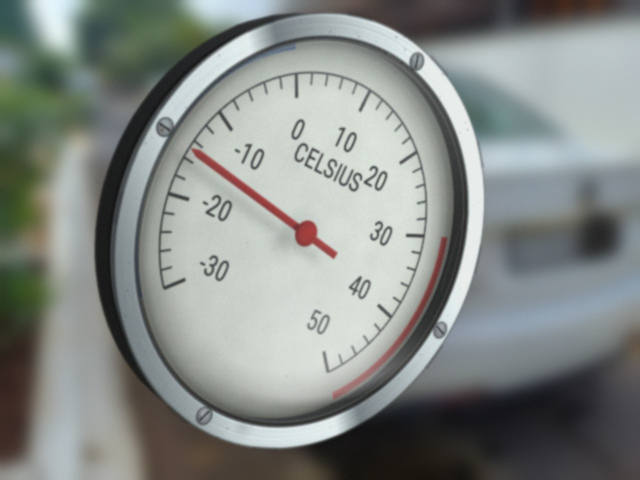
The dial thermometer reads **-15** °C
